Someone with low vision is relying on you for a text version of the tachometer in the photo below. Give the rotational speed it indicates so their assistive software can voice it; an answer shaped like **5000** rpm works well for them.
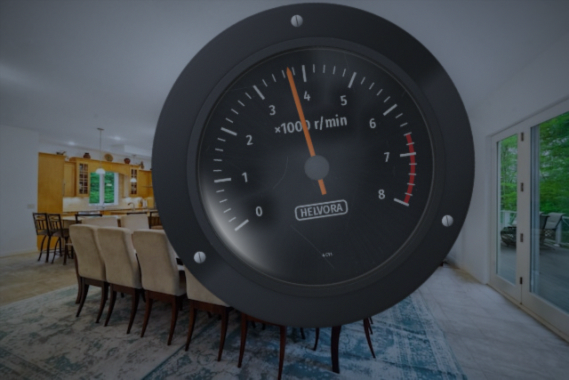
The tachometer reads **3700** rpm
